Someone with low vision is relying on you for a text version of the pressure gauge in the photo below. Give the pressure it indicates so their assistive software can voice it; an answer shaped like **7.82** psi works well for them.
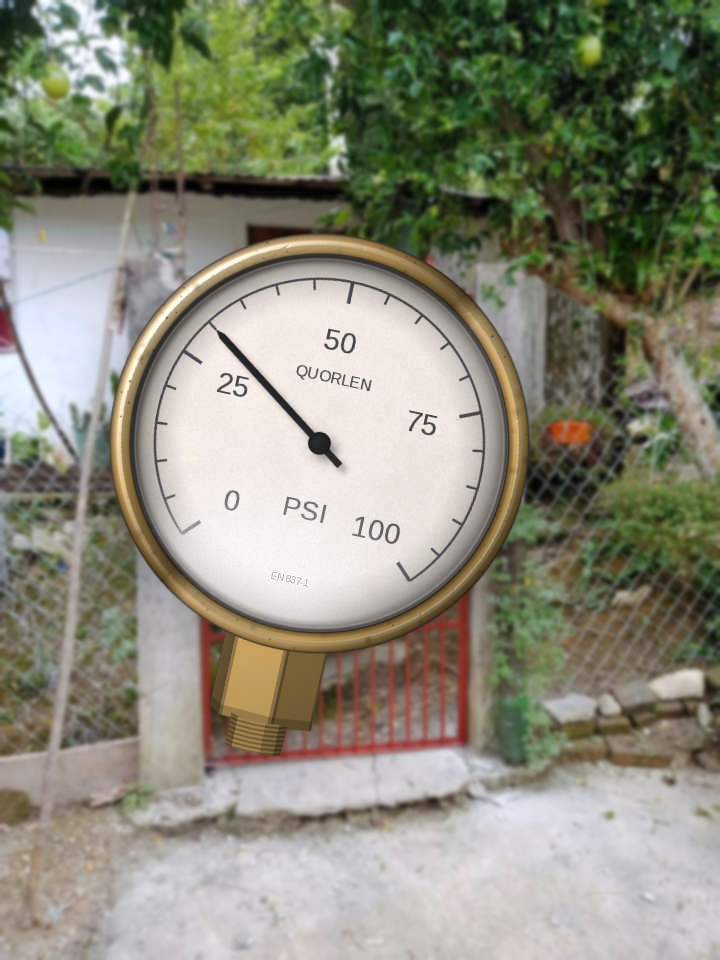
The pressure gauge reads **30** psi
